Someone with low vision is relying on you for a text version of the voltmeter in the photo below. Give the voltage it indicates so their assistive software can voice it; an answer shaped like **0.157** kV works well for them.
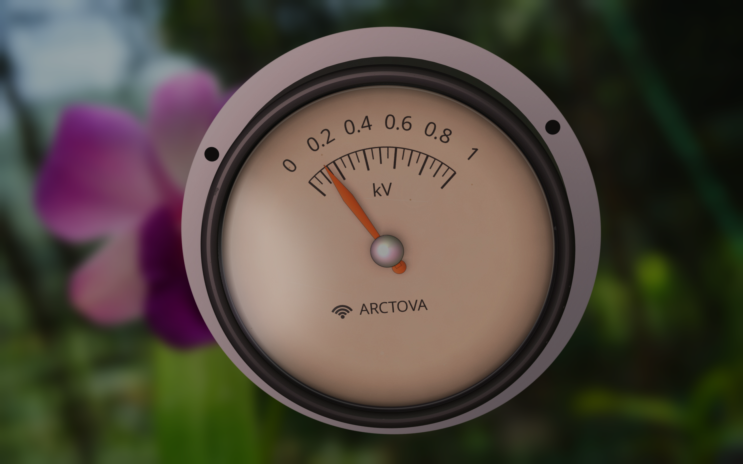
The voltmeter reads **0.15** kV
